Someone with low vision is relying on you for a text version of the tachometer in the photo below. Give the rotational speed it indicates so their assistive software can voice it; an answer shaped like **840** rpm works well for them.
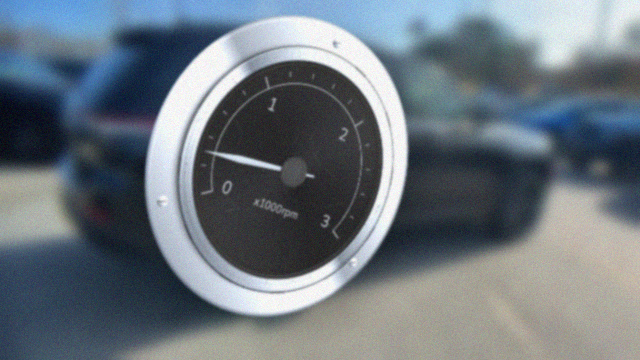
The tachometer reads **300** rpm
